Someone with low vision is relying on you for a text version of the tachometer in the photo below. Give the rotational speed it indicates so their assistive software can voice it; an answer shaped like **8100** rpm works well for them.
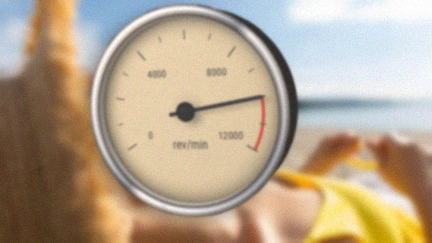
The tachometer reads **10000** rpm
